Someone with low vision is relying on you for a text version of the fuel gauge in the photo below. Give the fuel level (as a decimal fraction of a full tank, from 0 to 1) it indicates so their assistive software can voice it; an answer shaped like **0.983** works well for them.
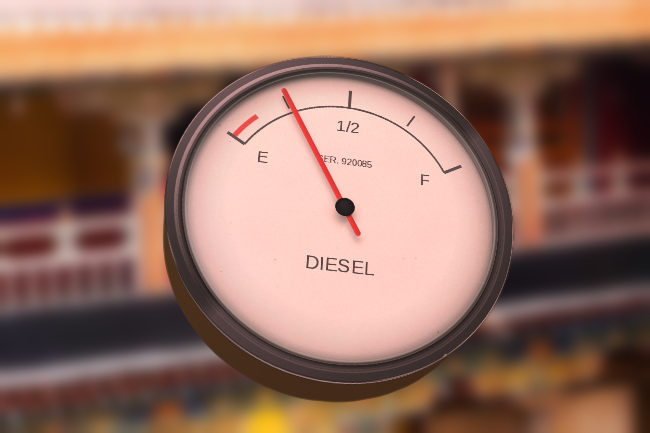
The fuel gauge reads **0.25**
